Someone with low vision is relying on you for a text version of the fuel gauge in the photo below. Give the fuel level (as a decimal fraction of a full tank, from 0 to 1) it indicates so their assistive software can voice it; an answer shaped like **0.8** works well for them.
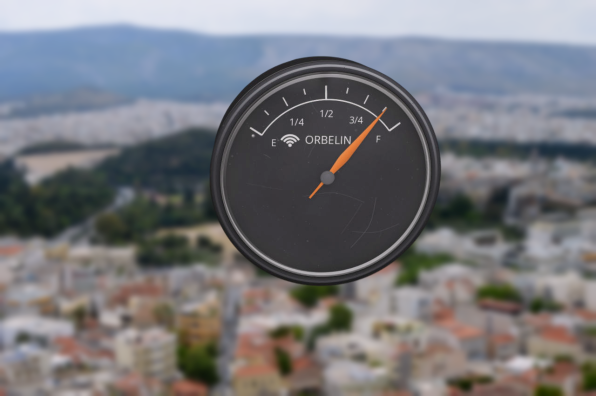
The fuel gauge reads **0.875**
